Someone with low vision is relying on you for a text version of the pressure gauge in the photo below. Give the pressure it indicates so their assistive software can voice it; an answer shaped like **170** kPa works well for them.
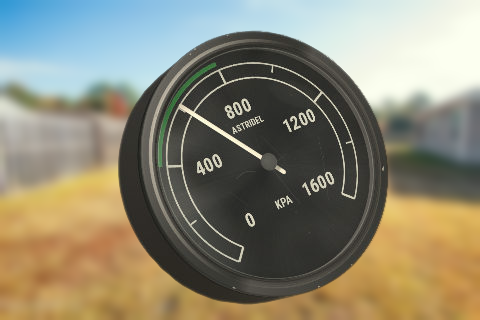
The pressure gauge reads **600** kPa
